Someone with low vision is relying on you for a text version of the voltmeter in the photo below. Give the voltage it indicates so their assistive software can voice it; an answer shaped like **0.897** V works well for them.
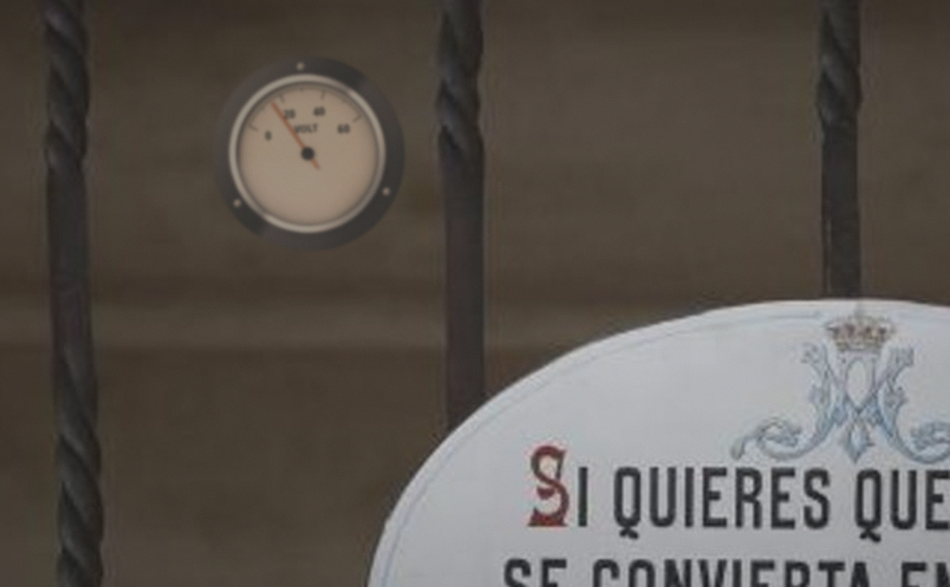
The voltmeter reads **15** V
